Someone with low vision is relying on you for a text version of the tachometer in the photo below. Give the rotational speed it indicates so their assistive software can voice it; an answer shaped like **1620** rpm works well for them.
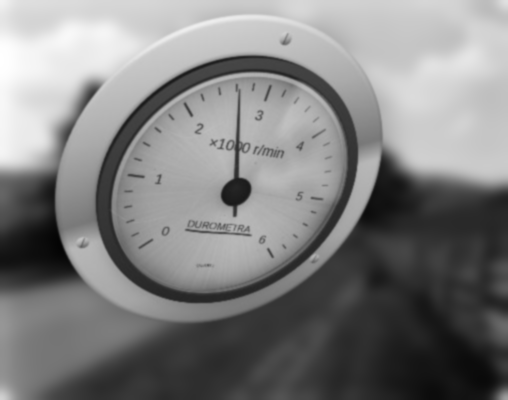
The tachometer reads **2600** rpm
